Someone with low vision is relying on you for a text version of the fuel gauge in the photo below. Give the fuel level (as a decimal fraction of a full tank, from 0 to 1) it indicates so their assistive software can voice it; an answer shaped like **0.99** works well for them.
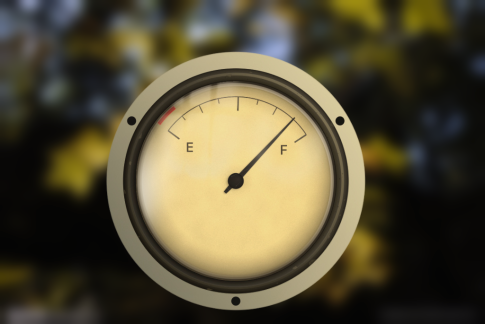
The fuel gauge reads **0.875**
